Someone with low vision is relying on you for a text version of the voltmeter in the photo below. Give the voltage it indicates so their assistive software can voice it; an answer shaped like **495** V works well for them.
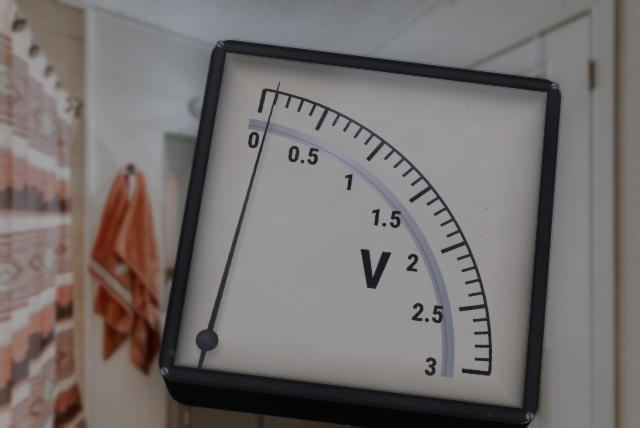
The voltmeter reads **0.1** V
